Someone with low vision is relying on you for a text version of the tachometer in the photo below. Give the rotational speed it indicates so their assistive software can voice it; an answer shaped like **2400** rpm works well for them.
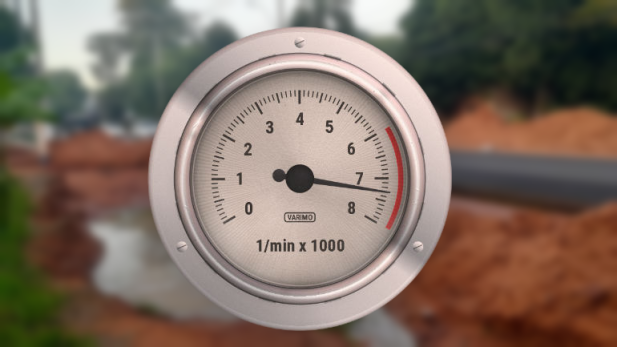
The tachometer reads **7300** rpm
